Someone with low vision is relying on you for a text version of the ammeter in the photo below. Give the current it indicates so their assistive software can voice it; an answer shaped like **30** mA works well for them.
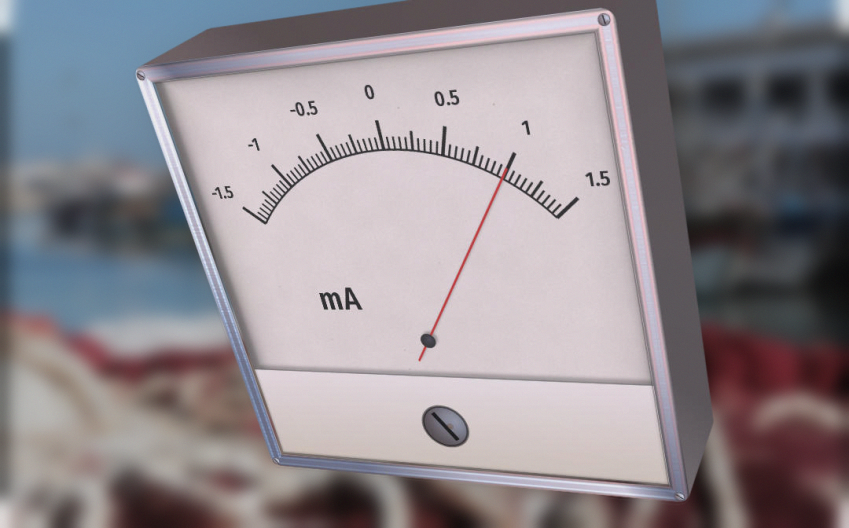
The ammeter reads **1** mA
